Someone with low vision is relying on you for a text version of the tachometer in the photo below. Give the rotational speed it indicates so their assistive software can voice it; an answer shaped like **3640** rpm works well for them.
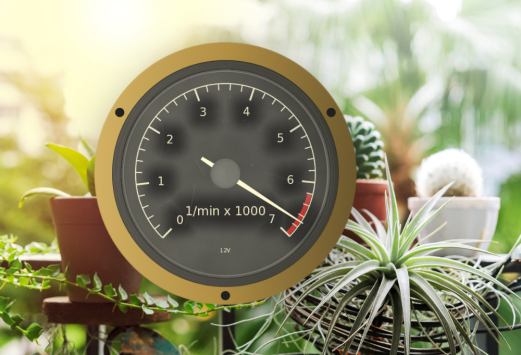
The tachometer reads **6700** rpm
